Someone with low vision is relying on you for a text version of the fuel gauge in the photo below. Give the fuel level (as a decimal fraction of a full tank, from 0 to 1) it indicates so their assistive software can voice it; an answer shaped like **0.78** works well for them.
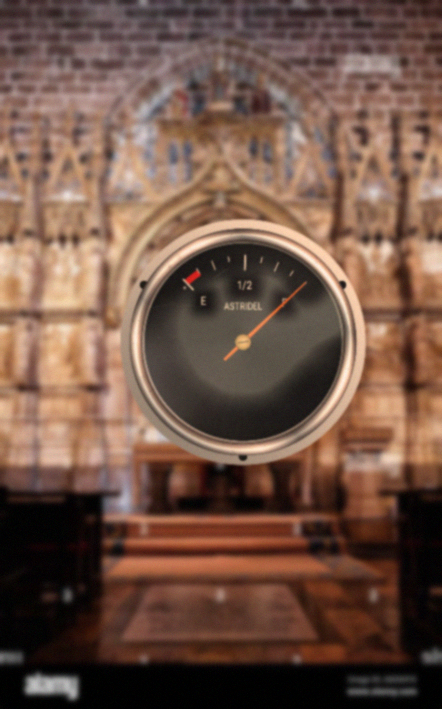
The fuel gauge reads **1**
